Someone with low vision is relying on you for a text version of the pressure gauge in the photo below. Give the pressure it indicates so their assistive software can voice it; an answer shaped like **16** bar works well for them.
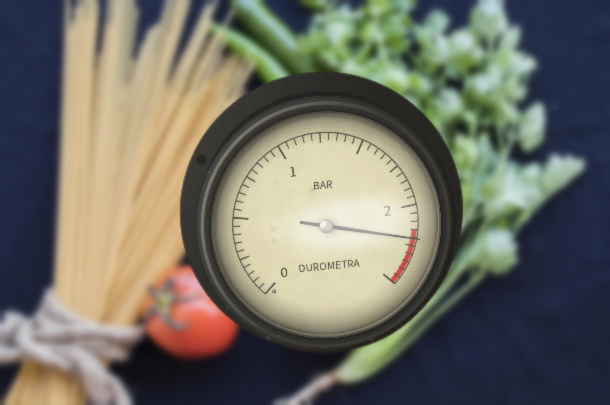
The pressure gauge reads **2.2** bar
